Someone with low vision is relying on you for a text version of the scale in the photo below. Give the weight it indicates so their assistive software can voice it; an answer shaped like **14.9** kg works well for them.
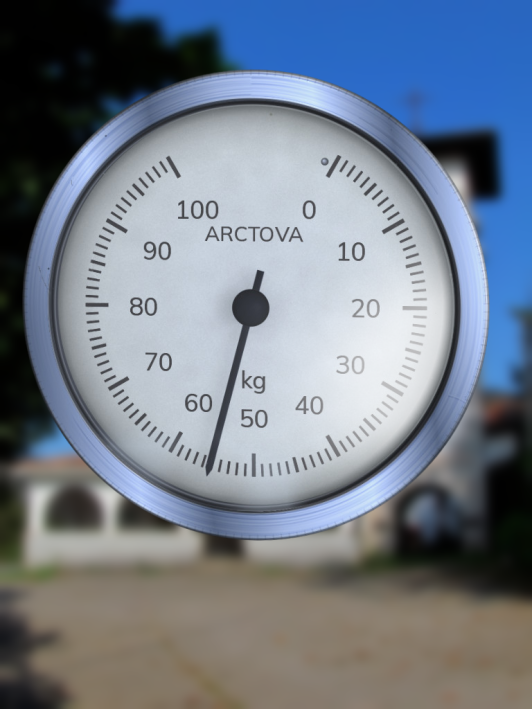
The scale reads **55** kg
